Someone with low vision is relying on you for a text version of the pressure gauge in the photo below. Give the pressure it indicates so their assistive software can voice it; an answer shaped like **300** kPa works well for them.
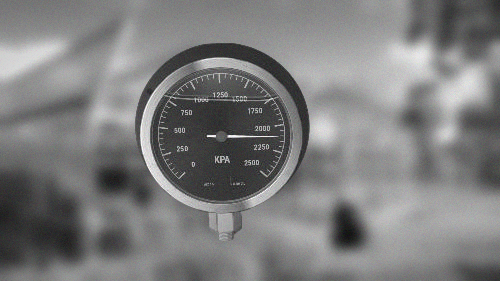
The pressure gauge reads **2100** kPa
